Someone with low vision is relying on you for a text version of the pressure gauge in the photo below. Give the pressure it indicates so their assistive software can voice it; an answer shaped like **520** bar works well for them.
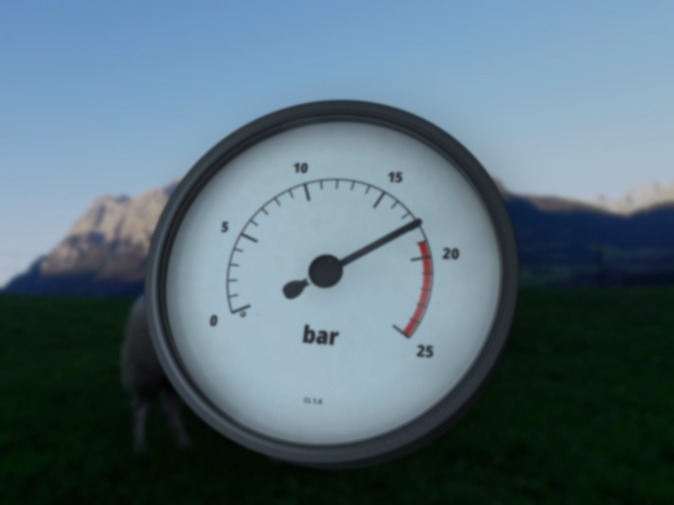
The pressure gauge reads **18** bar
